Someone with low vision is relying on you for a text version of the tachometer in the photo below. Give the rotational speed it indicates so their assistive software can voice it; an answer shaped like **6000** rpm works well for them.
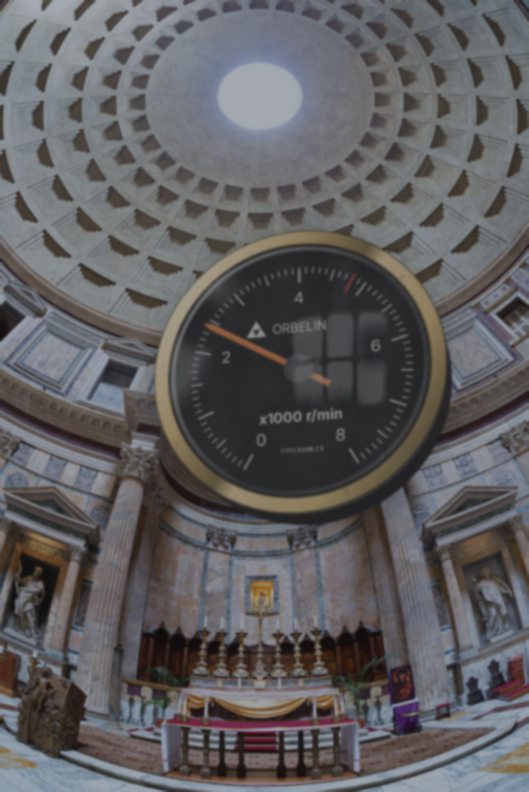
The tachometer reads **2400** rpm
